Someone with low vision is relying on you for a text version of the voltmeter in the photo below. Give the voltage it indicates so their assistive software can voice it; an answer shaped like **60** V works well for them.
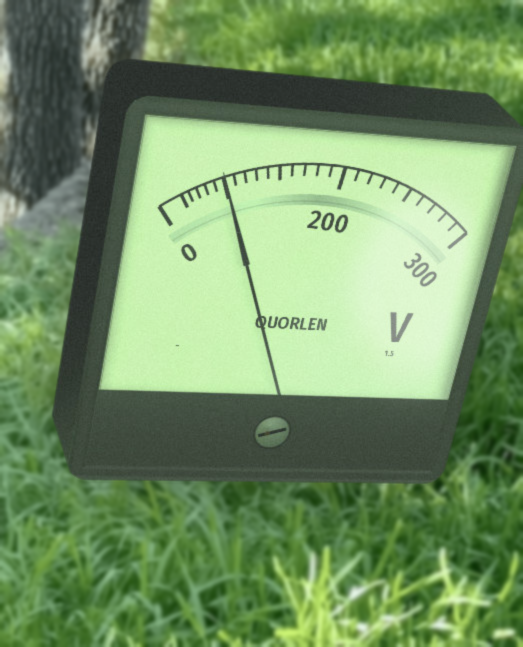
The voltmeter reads **100** V
